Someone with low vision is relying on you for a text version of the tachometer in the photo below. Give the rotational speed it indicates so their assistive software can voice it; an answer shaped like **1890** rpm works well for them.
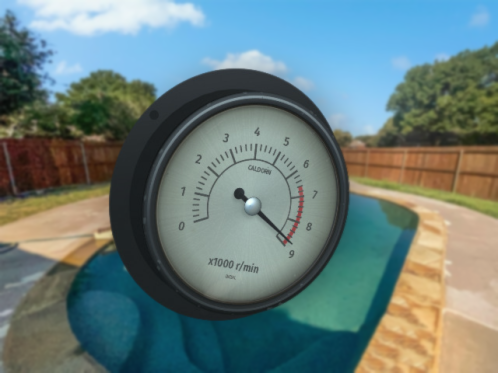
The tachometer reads **8800** rpm
